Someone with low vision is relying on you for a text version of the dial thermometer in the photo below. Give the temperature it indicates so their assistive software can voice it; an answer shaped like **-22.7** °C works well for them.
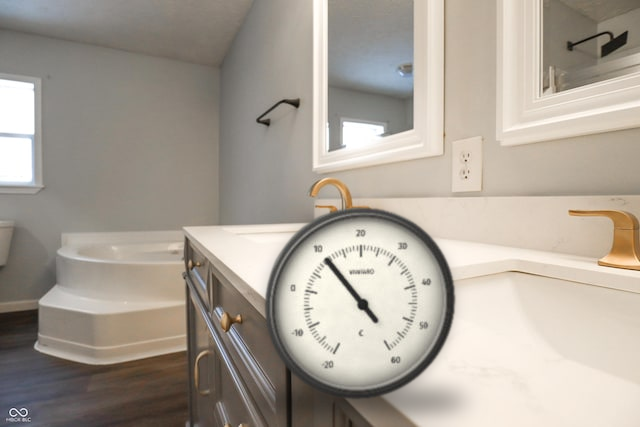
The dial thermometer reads **10** °C
